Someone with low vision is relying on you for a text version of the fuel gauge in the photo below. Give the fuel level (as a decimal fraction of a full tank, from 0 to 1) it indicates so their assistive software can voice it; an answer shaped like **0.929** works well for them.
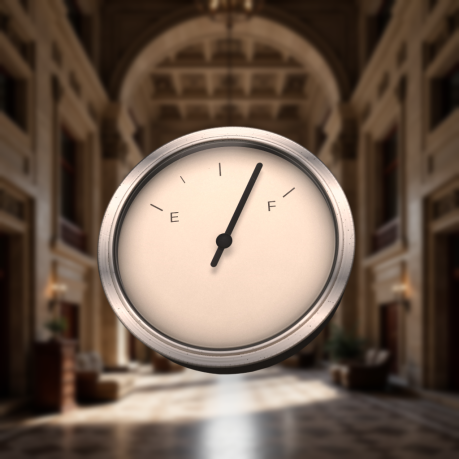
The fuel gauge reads **0.75**
